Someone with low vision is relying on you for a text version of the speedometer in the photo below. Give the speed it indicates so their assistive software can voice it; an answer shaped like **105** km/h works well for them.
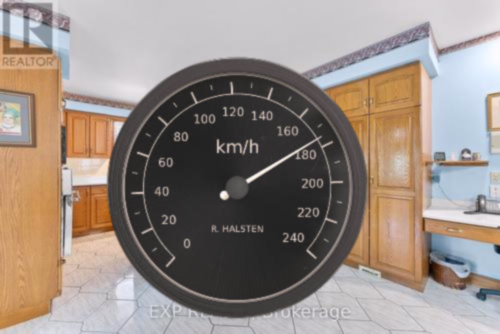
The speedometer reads **175** km/h
